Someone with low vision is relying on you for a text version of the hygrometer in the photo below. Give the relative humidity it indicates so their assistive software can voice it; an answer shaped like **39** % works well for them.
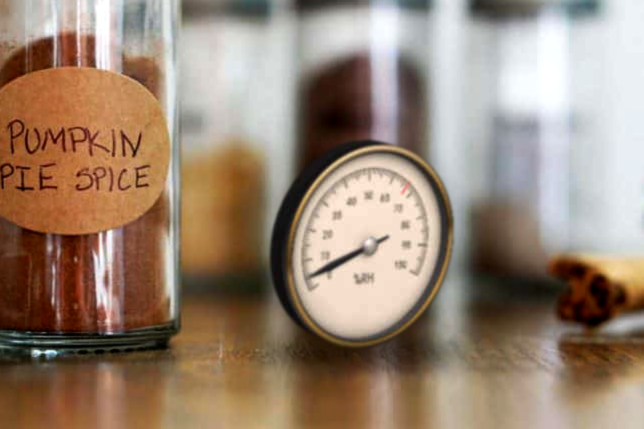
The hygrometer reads **5** %
